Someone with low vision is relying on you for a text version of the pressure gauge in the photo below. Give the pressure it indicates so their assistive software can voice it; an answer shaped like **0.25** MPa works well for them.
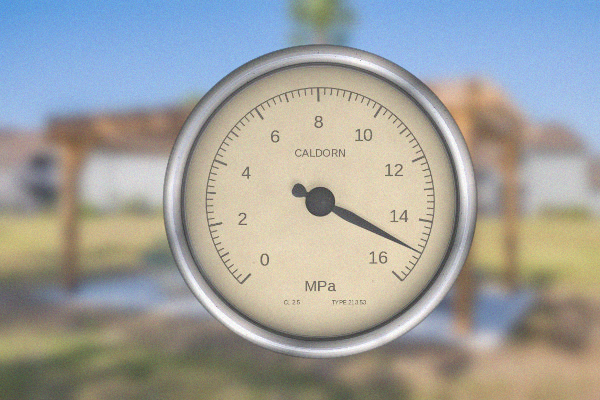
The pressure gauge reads **15** MPa
